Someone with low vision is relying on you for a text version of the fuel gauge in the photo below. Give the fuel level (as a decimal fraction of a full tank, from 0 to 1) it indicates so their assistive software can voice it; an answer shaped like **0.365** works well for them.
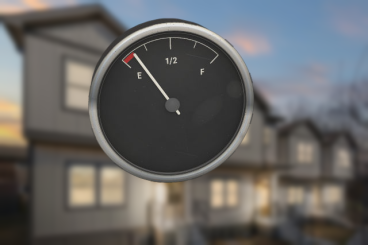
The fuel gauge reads **0.125**
